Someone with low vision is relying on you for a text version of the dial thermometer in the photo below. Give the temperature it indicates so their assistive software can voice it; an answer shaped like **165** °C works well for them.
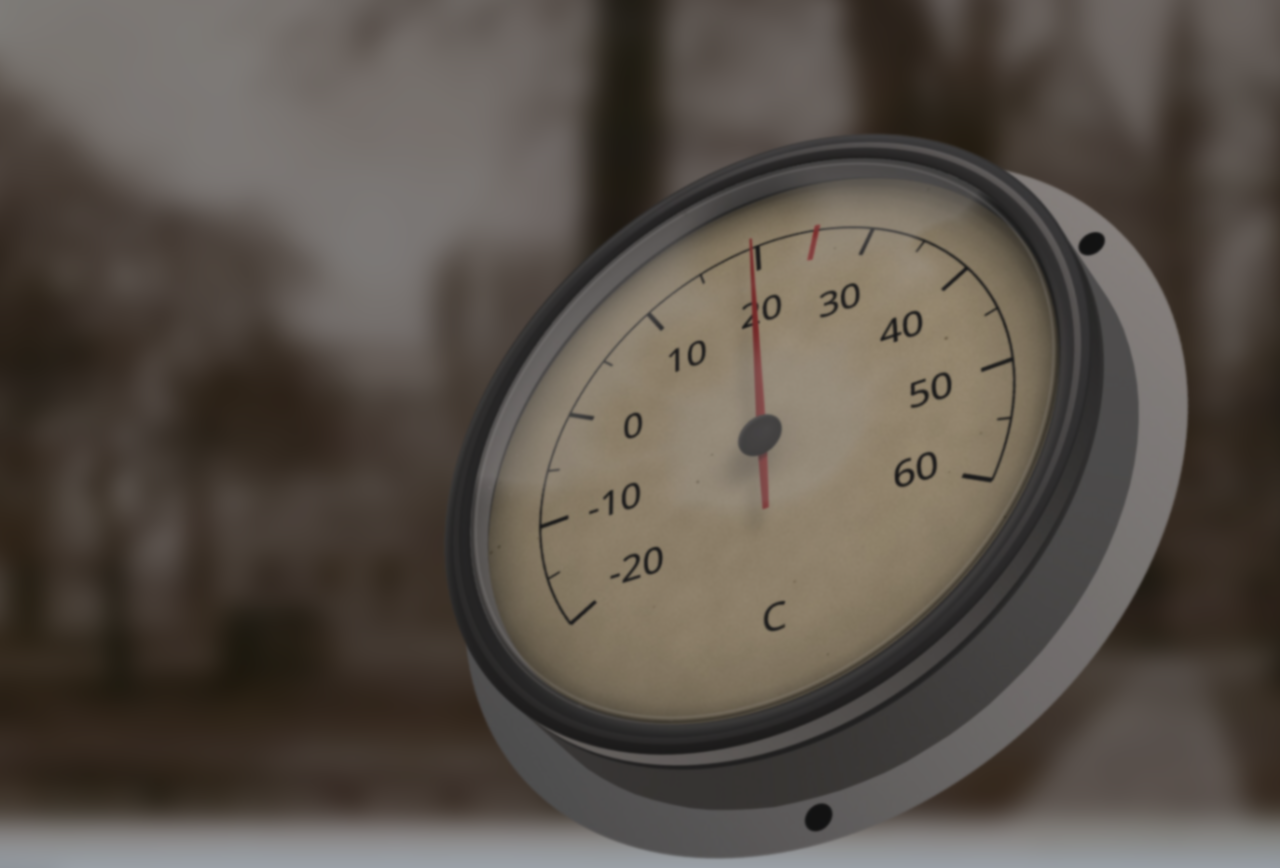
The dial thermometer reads **20** °C
